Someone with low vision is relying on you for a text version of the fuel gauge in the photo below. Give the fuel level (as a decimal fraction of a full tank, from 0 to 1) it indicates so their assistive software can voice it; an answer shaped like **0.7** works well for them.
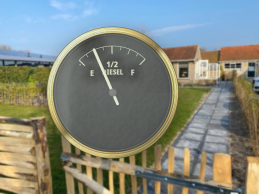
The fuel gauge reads **0.25**
